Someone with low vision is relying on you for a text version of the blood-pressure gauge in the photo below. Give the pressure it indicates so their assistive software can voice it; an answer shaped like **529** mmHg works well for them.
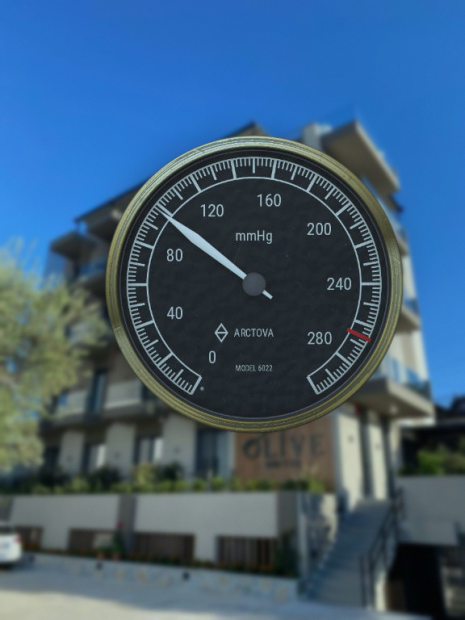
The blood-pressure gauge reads **98** mmHg
